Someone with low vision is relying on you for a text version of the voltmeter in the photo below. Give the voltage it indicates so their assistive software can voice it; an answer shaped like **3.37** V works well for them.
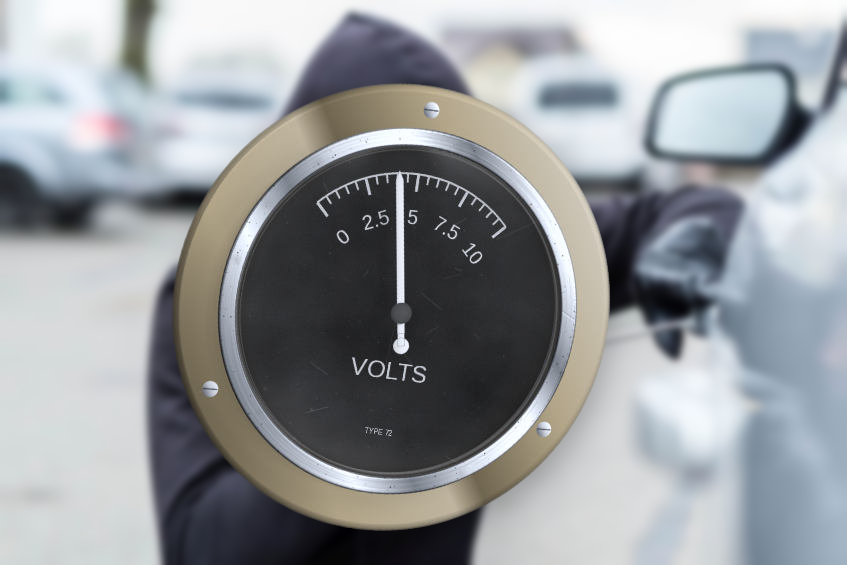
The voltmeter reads **4** V
